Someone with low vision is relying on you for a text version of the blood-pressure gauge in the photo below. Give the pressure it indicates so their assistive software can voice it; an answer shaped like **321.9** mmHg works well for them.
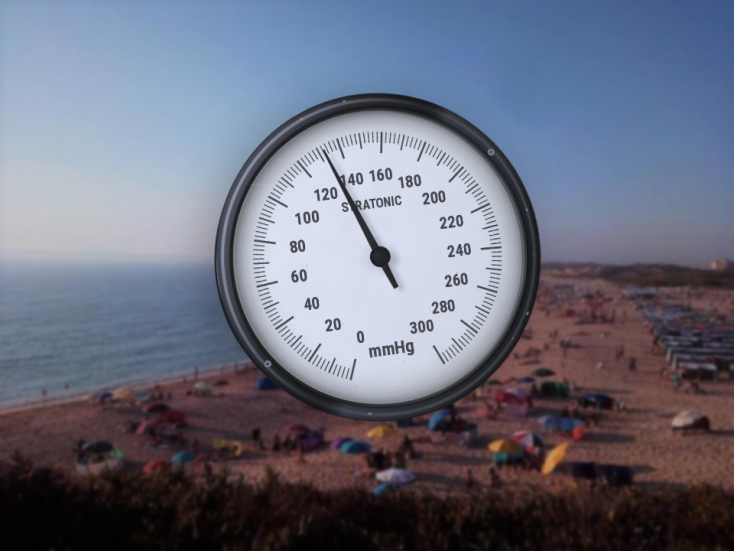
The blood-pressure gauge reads **132** mmHg
